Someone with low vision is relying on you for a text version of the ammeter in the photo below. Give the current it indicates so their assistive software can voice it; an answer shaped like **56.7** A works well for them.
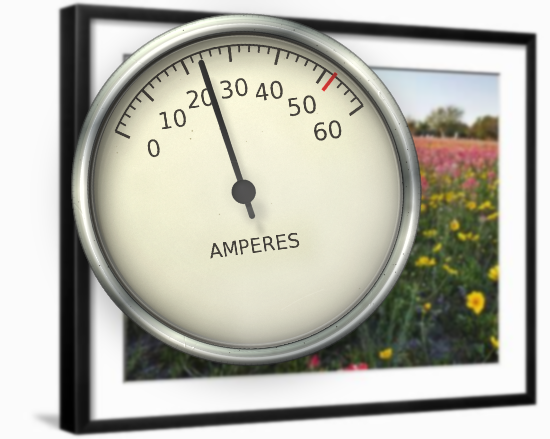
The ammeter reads **24** A
